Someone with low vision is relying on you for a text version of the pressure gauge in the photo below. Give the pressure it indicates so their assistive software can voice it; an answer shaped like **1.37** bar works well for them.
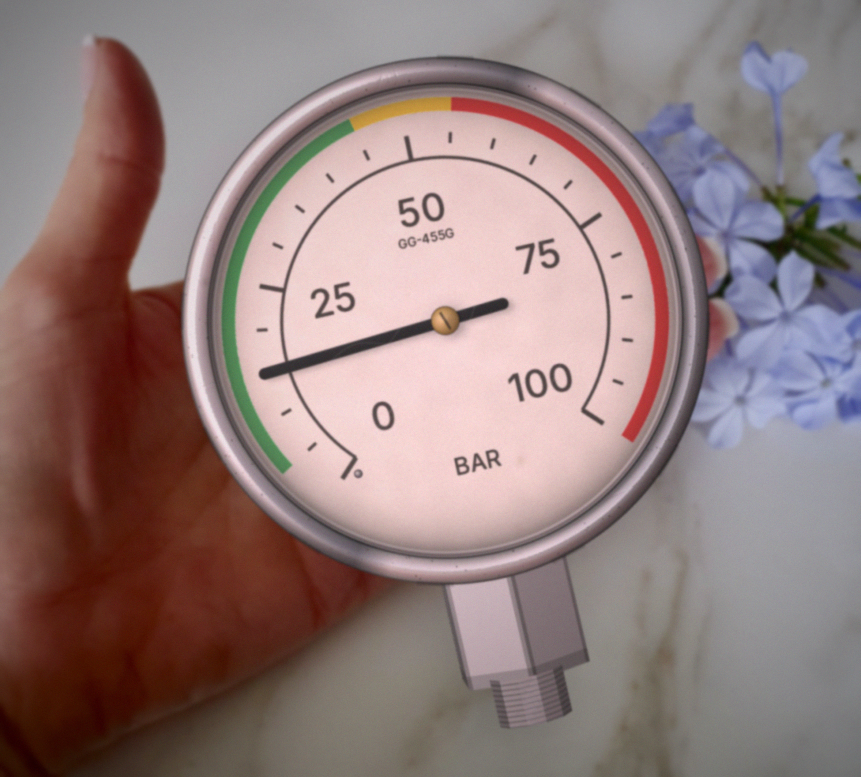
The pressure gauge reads **15** bar
